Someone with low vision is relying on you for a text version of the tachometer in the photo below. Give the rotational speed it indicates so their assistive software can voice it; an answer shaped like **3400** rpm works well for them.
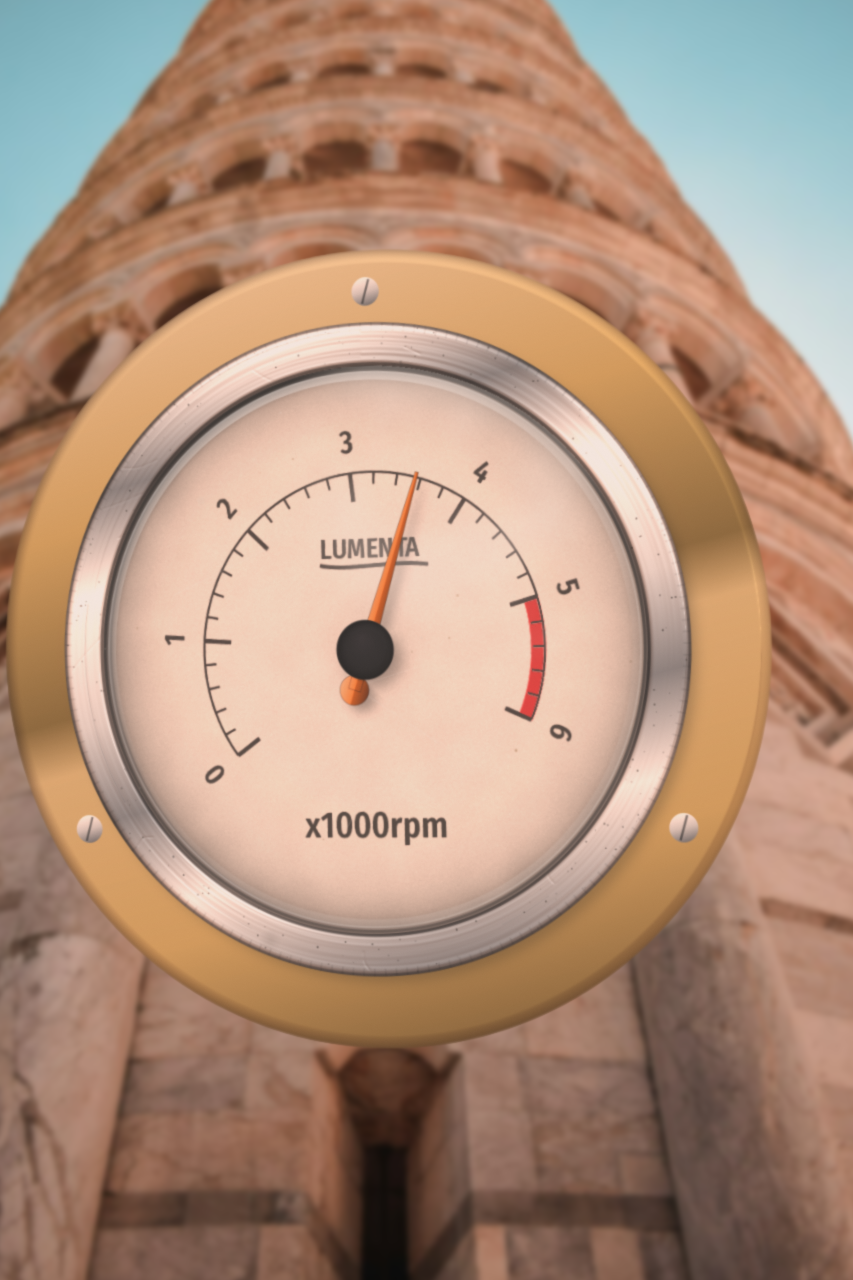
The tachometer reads **3600** rpm
